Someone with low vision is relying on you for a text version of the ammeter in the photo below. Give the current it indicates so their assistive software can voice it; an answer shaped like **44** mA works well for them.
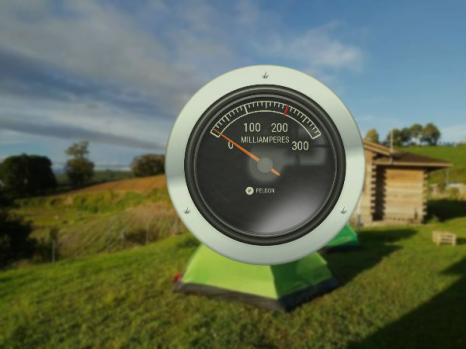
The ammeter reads **10** mA
